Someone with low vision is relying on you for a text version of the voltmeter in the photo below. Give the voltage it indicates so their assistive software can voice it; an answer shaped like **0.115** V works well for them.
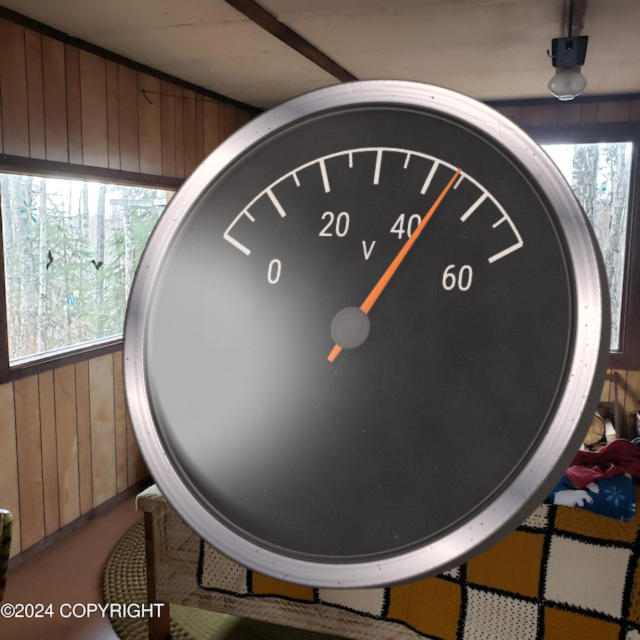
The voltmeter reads **45** V
